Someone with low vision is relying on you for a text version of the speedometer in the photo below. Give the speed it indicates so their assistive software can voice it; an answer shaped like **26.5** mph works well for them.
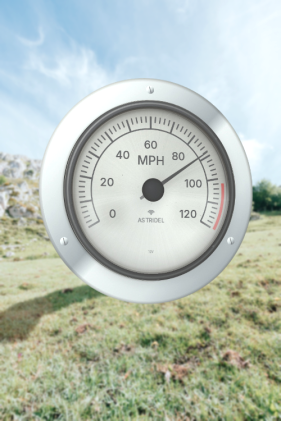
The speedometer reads **88** mph
